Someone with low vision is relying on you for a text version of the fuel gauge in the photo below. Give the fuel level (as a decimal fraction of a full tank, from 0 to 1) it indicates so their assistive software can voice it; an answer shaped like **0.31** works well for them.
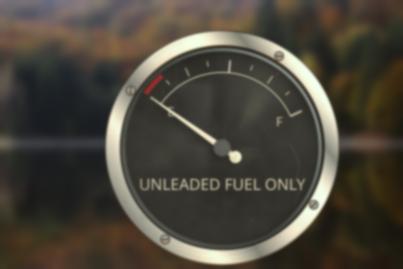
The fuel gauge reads **0**
